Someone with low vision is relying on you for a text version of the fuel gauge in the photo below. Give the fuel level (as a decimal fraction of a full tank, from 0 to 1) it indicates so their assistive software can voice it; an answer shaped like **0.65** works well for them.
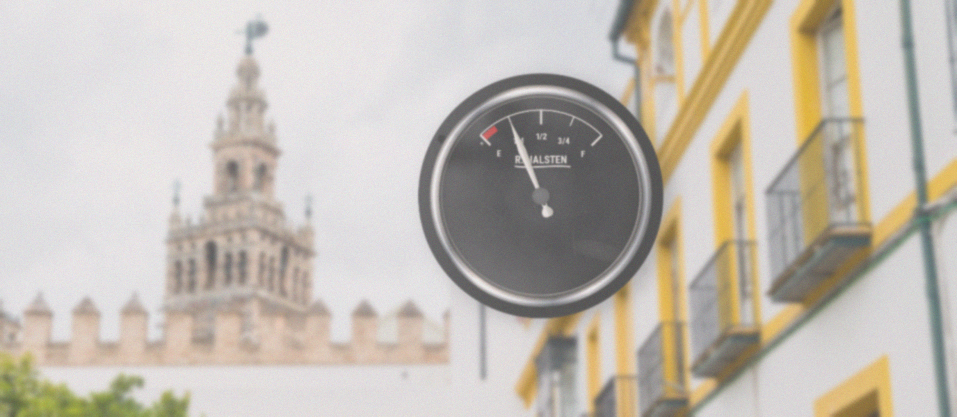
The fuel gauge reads **0.25**
